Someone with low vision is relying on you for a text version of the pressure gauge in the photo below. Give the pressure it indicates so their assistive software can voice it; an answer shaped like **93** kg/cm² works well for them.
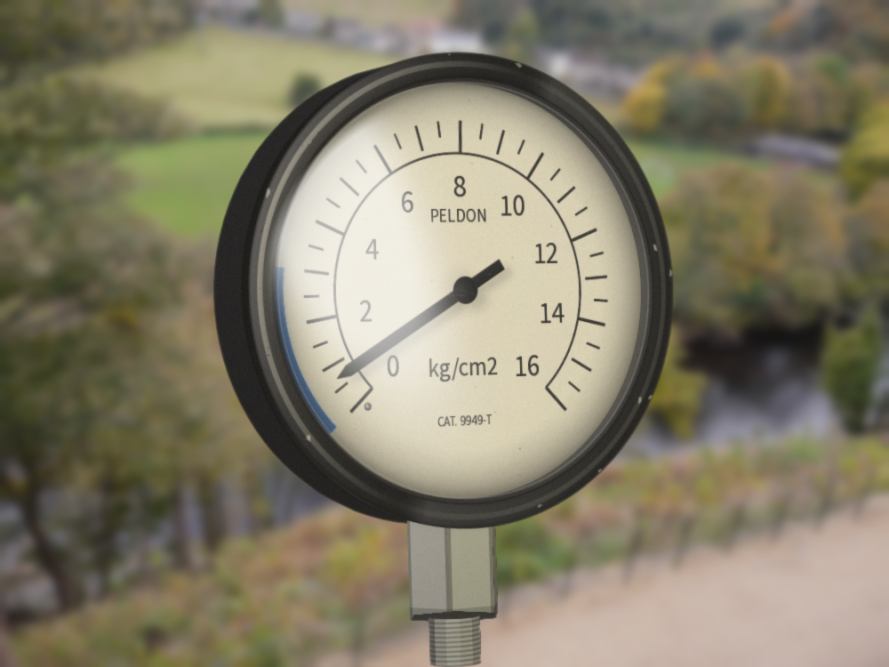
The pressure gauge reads **0.75** kg/cm²
